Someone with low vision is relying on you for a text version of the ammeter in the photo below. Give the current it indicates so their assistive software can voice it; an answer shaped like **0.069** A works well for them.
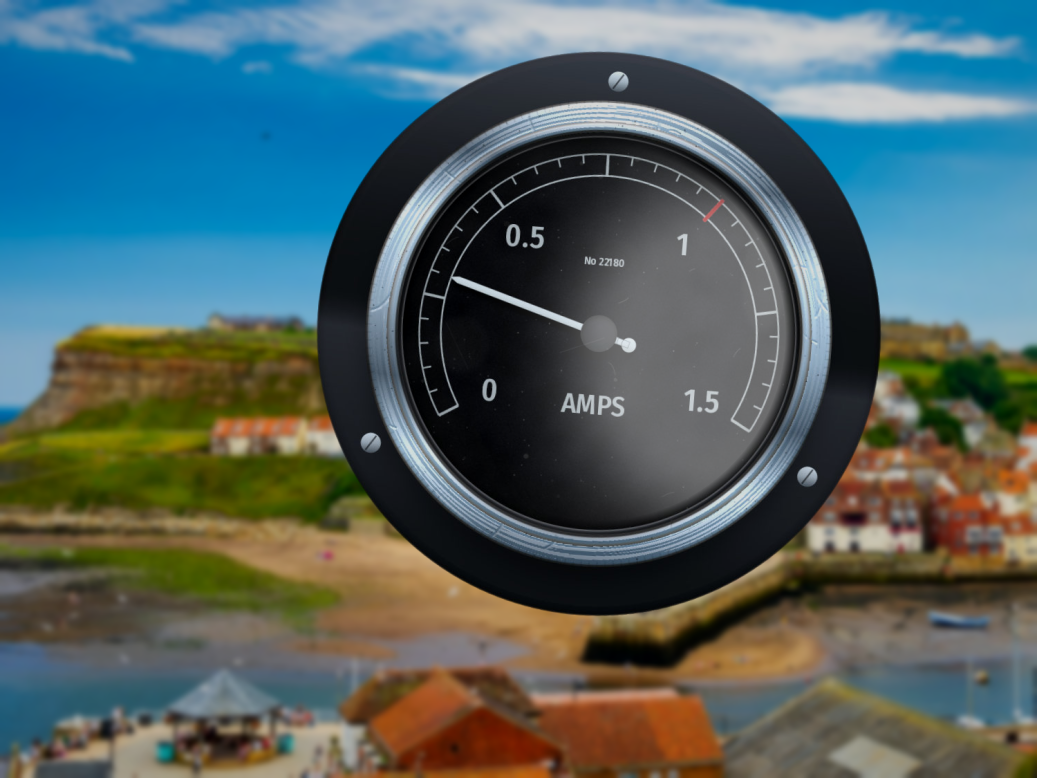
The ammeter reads **0.3** A
